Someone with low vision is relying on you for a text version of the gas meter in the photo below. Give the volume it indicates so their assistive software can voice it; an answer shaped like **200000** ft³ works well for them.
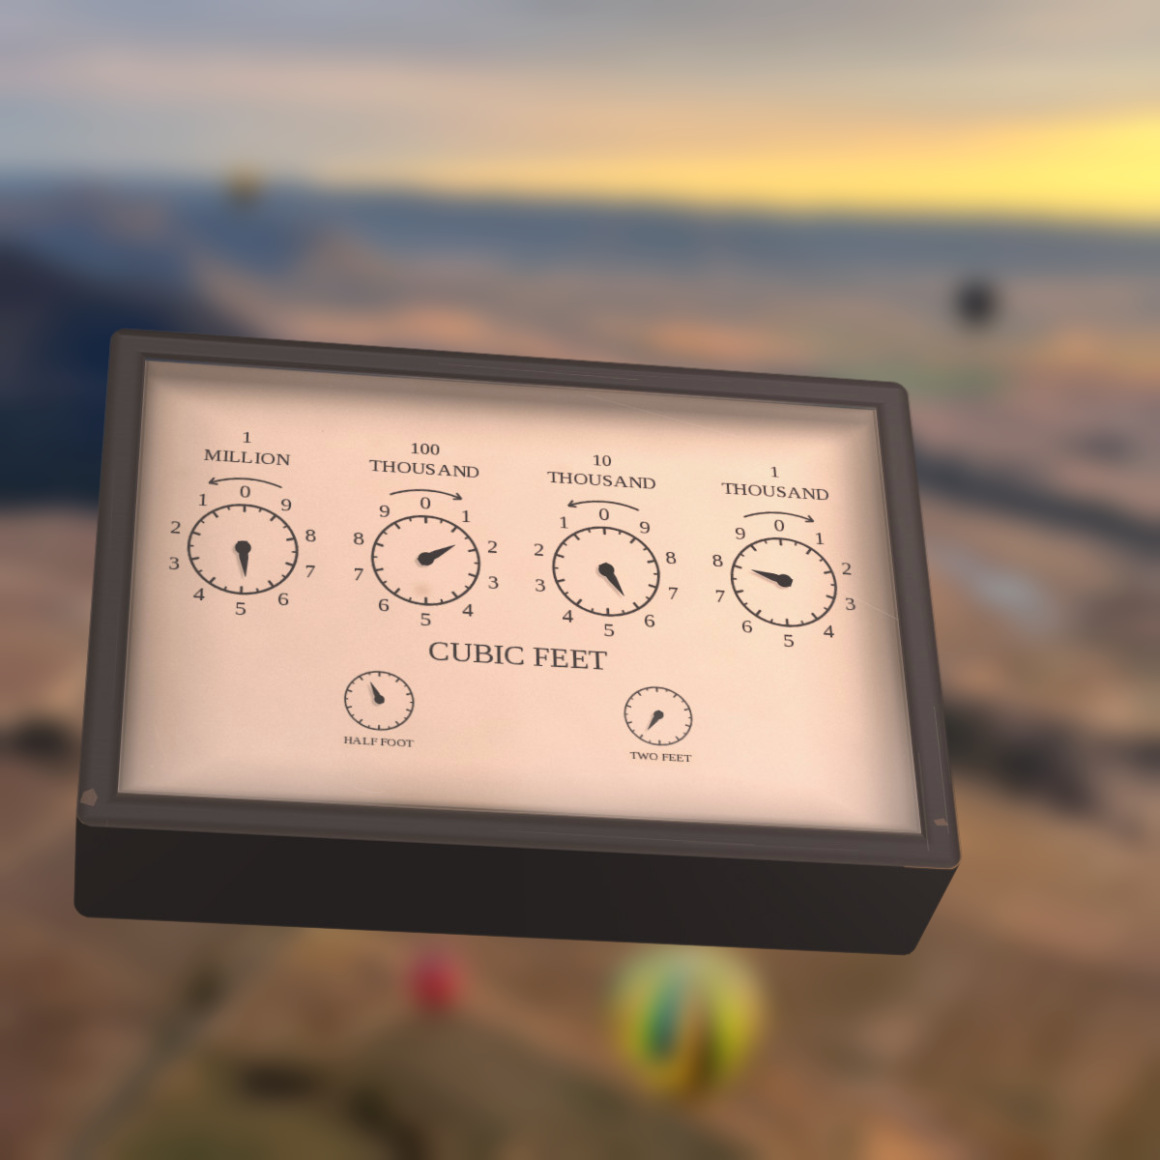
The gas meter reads **515800** ft³
